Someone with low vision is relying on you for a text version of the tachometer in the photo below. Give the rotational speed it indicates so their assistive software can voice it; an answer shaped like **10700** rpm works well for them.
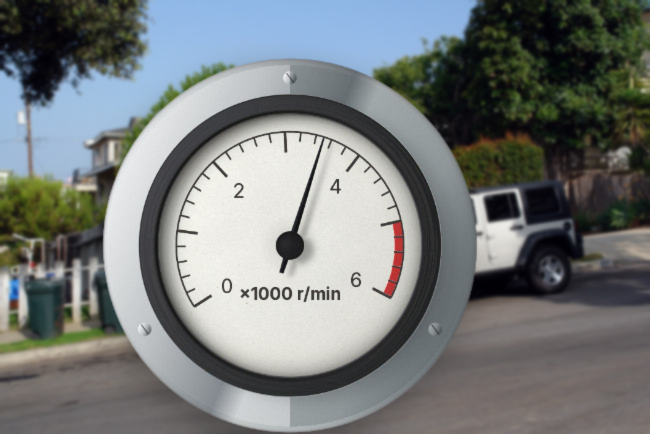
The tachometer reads **3500** rpm
